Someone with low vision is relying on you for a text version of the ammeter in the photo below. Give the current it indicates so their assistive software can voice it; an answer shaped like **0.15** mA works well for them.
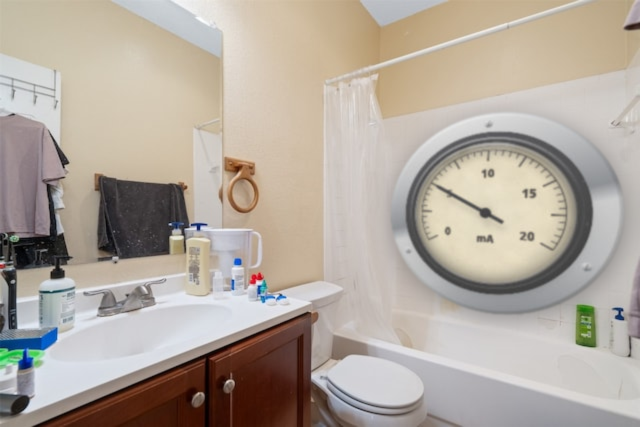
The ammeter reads **5** mA
